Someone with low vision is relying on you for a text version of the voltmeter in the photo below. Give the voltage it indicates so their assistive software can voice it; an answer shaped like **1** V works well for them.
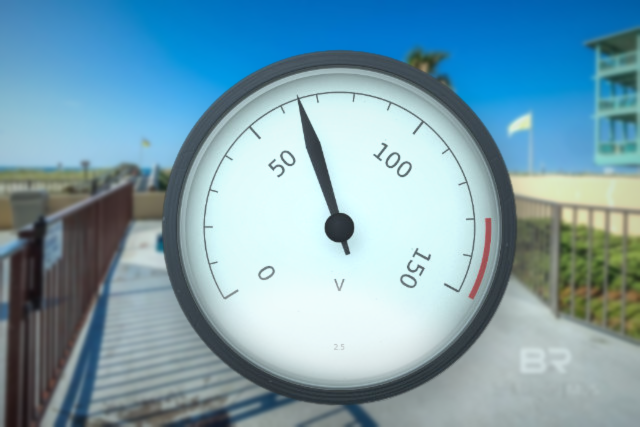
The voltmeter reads **65** V
